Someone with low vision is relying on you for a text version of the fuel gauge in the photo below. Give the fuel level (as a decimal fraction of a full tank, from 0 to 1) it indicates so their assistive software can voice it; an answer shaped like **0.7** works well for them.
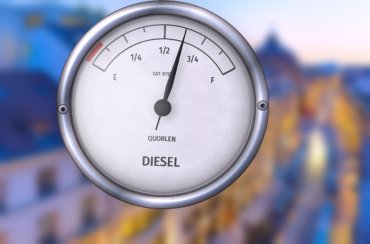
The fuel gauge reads **0.625**
